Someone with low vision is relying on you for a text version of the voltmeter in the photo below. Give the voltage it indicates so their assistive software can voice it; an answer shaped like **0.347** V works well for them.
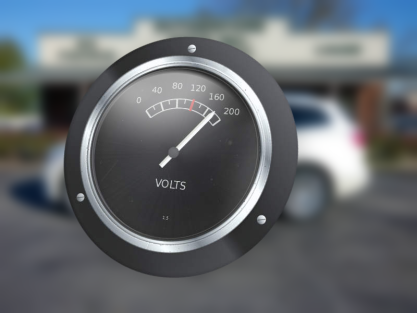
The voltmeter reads **180** V
